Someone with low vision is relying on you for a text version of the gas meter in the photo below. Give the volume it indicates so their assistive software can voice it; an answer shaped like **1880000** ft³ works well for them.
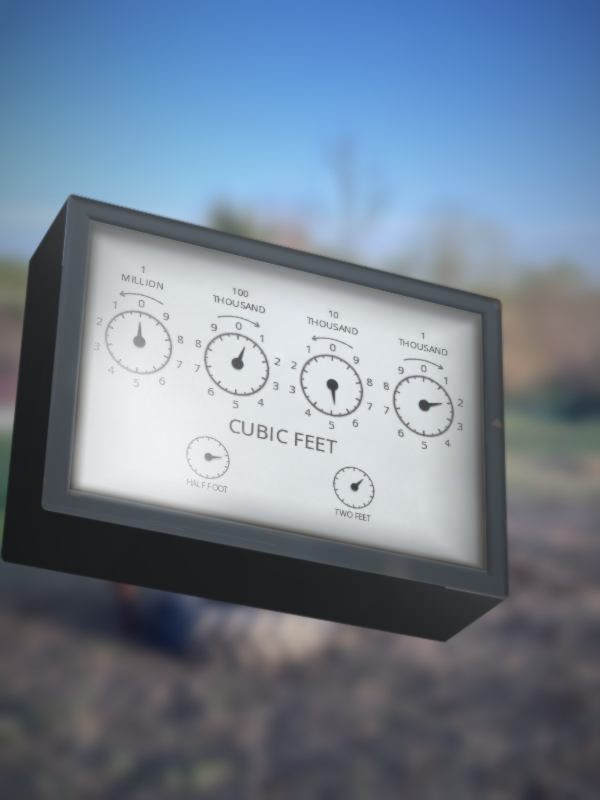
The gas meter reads **5200** ft³
